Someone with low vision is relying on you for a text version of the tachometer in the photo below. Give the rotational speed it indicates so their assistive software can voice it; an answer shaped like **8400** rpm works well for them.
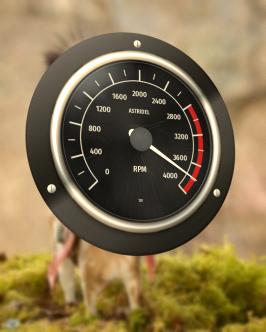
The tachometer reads **3800** rpm
